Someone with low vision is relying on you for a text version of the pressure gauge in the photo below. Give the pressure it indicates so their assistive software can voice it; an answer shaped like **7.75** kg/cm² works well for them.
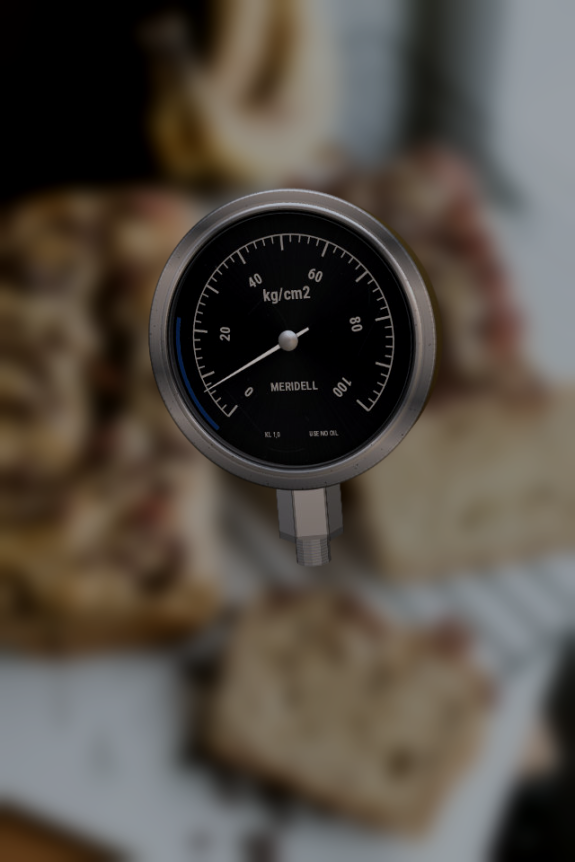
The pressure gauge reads **7** kg/cm²
